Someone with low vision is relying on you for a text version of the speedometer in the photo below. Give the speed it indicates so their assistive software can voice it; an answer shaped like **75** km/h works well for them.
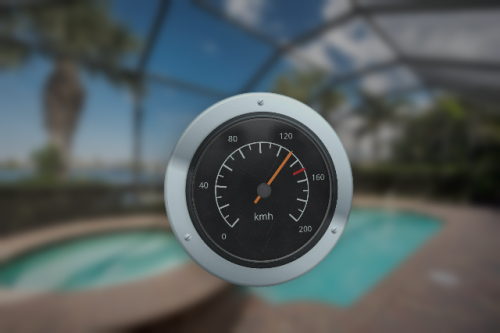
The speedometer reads **130** km/h
